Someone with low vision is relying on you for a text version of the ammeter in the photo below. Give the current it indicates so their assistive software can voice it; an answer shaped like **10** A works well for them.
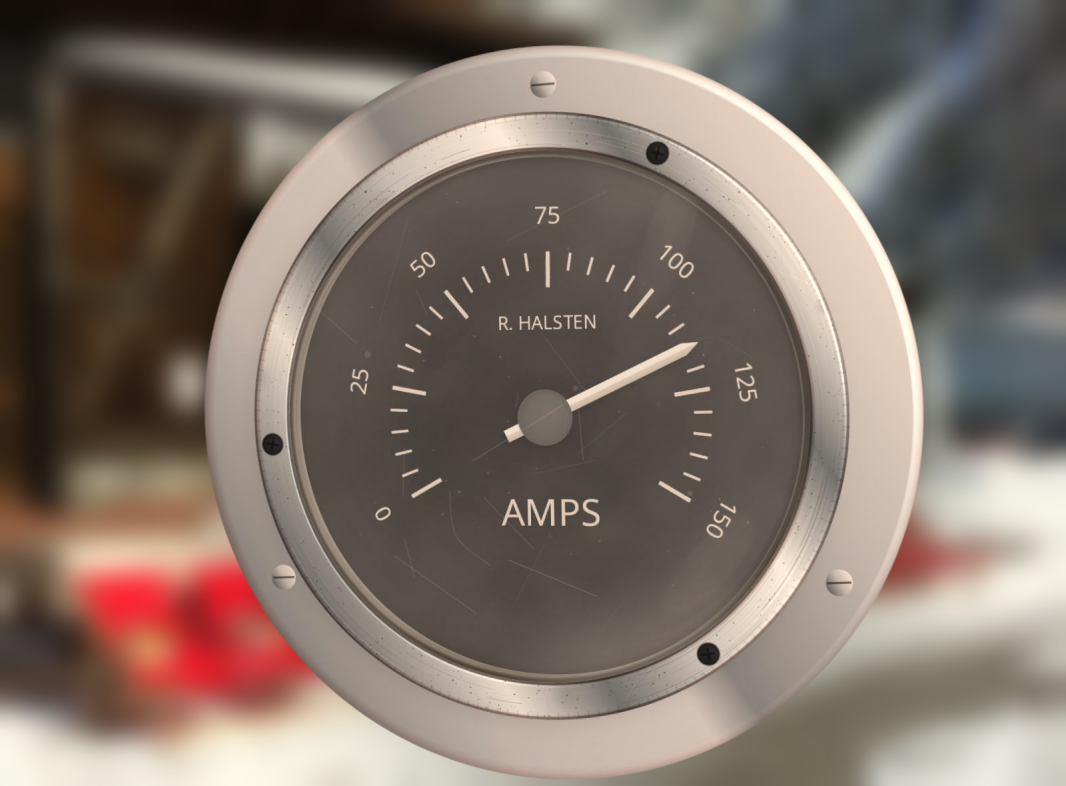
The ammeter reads **115** A
